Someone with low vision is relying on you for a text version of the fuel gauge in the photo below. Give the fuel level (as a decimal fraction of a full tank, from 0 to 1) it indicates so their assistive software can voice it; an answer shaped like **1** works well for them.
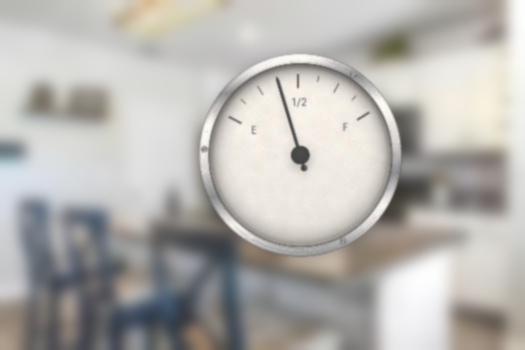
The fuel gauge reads **0.375**
